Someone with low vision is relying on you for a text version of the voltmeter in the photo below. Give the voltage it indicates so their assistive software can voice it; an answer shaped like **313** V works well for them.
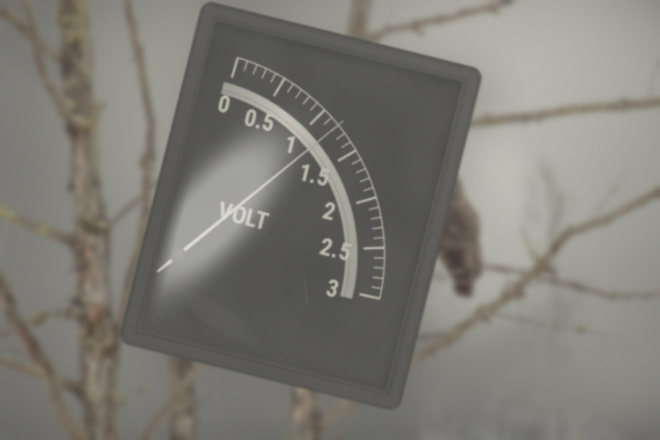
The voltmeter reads **1.2** V
